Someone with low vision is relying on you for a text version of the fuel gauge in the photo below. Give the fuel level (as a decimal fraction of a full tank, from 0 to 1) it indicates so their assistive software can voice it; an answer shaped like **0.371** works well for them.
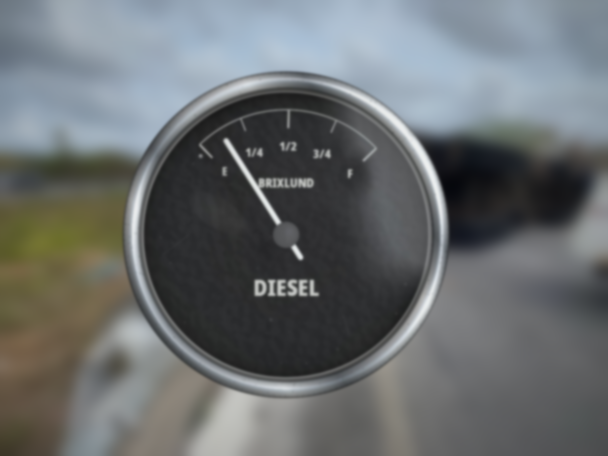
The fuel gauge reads **0.125**
